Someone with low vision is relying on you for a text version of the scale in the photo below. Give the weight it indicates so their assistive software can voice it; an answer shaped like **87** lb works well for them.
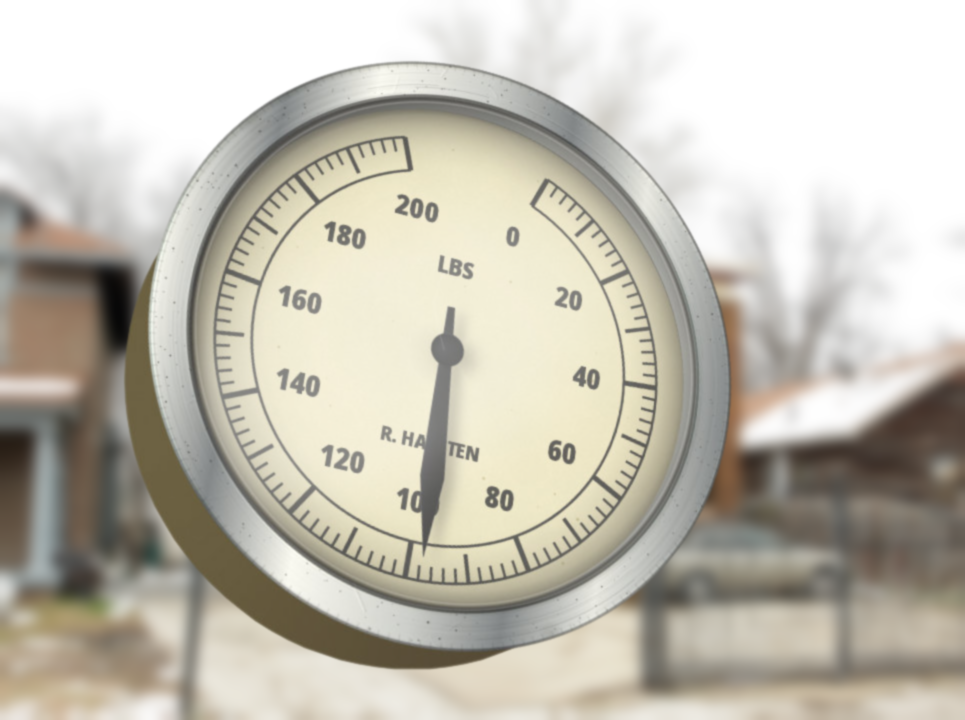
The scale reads **98** lb
